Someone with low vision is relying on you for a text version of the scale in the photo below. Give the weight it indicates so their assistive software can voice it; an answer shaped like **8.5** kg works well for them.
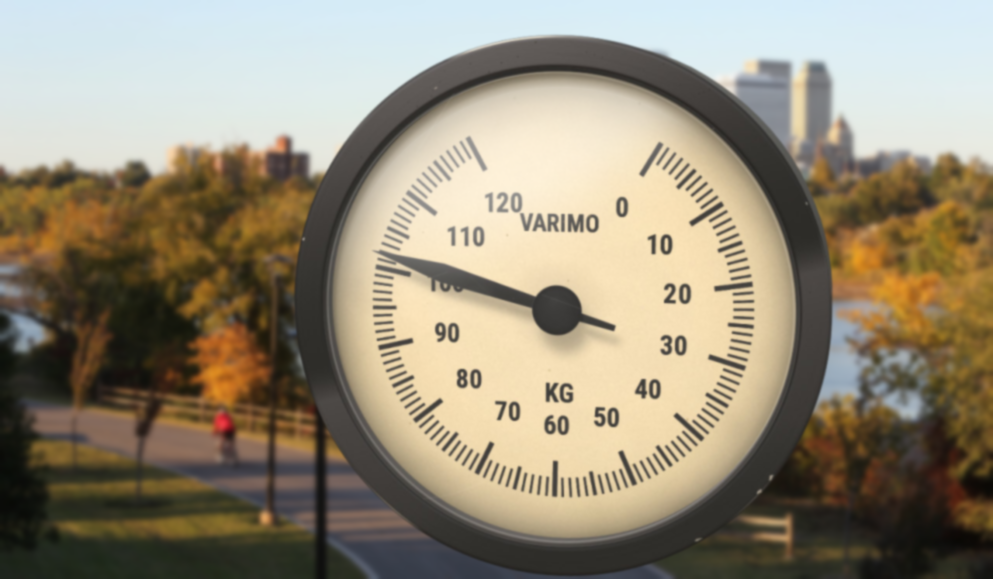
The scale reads **102** kg
